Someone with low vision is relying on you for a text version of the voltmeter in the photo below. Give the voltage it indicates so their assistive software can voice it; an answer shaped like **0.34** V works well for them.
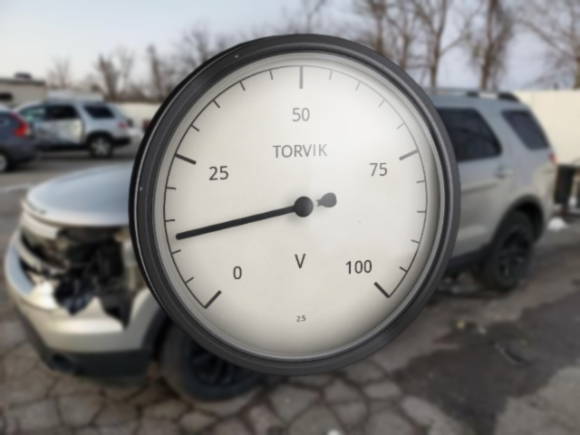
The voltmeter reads **12.5** V
